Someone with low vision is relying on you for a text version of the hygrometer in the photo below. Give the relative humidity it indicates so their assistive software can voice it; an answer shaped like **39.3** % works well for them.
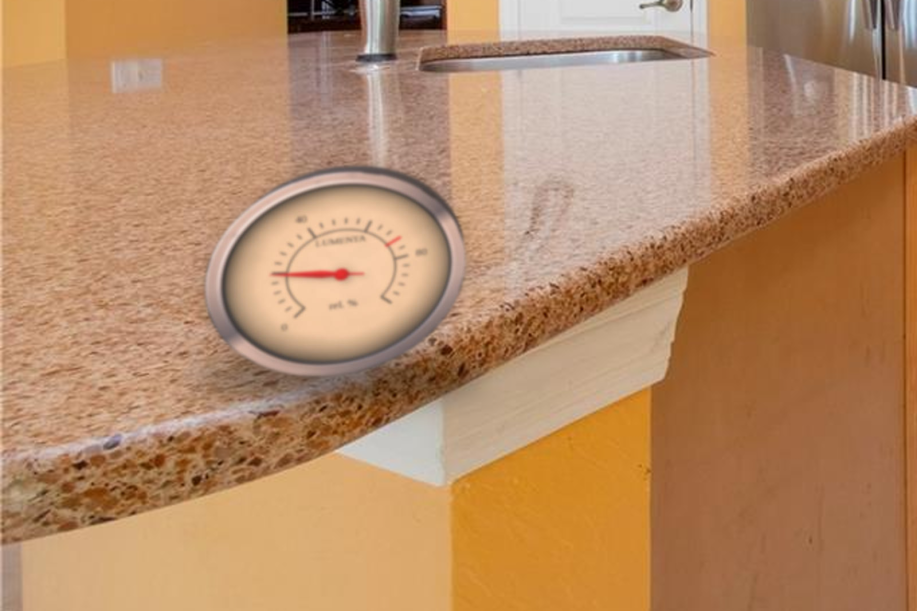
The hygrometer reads **20** %
